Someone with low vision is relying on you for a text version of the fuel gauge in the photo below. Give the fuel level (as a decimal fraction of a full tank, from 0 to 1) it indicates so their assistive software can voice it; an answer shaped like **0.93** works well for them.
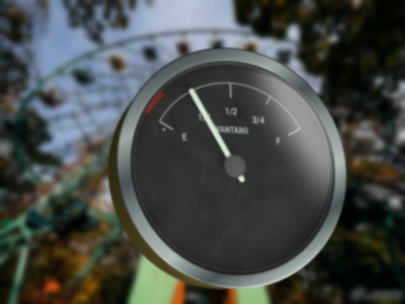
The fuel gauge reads **0.25**
